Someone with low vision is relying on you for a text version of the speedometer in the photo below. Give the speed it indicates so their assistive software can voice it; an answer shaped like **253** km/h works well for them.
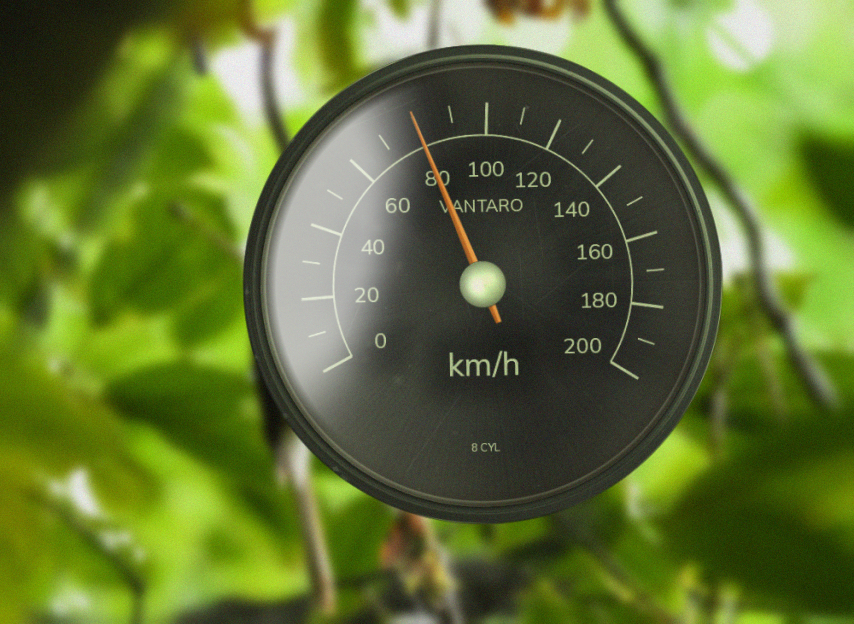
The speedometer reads **80** km/h
